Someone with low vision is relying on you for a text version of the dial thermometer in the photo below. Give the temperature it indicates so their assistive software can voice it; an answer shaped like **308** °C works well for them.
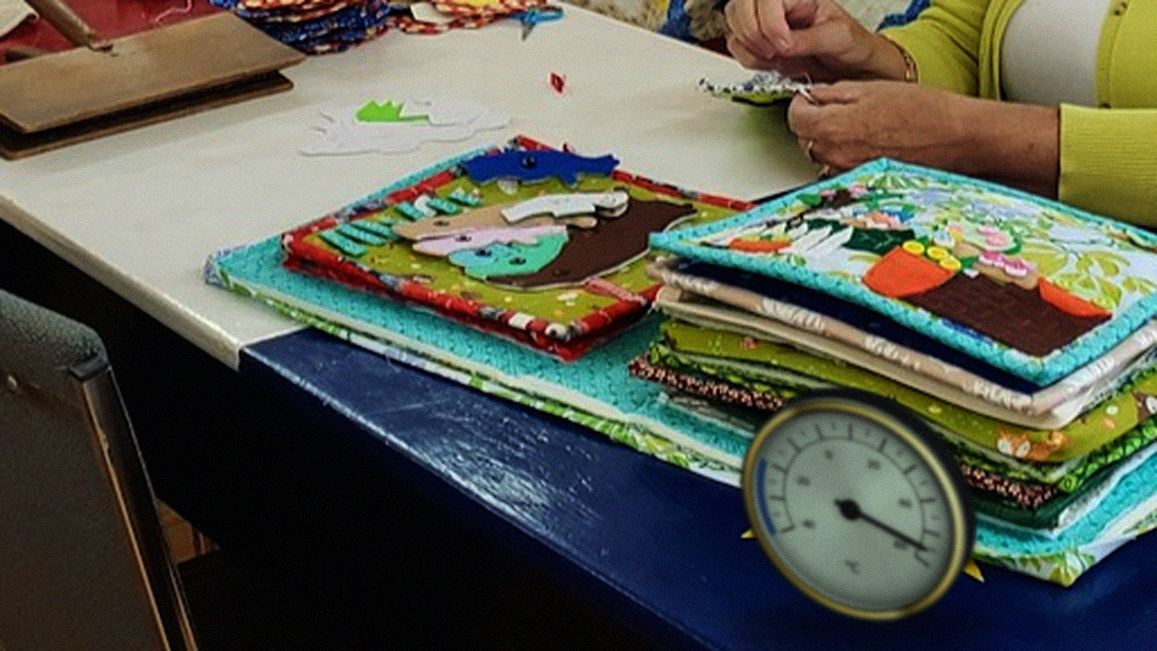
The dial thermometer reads **55** °C
